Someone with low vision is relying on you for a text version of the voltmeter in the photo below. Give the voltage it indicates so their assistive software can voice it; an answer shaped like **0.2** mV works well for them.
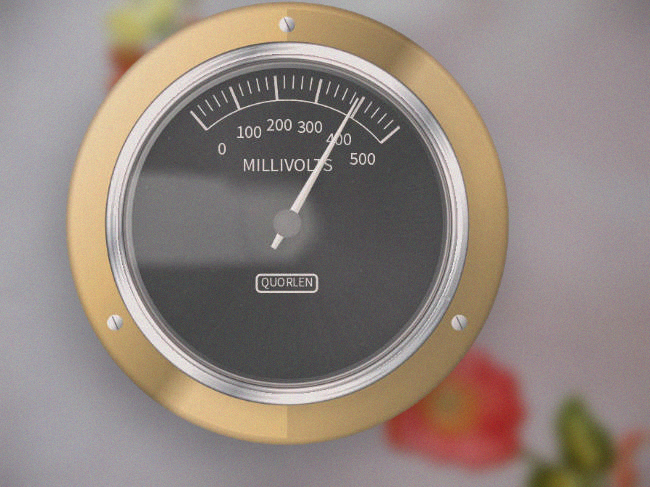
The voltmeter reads **390** mV
